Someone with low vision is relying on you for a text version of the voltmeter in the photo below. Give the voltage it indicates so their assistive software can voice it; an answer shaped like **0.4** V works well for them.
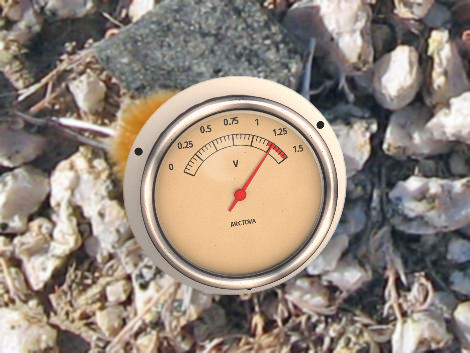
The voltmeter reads **1.25** V
